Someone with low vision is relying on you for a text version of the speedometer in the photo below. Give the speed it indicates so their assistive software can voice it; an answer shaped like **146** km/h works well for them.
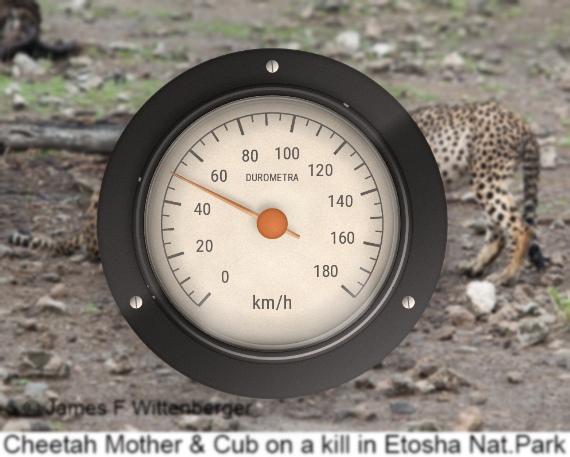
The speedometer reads **50** km/h
